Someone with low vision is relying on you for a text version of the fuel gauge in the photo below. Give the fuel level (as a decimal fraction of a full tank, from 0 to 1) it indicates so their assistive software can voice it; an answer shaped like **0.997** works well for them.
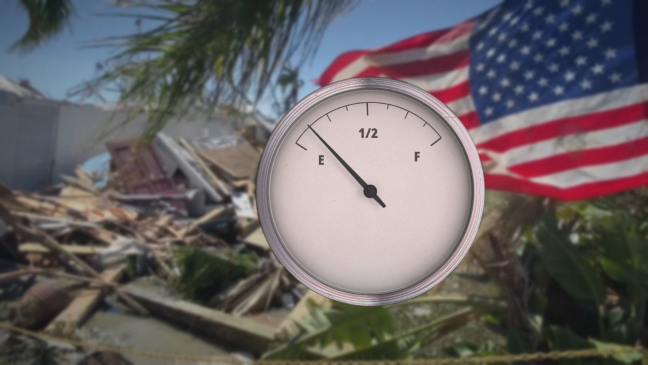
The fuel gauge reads **0.125**
